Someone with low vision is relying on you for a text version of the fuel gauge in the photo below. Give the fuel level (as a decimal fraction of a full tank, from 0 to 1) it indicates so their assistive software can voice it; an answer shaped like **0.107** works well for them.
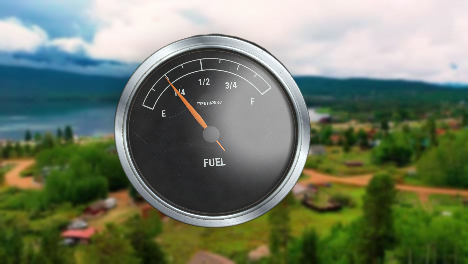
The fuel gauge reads **0.25**
